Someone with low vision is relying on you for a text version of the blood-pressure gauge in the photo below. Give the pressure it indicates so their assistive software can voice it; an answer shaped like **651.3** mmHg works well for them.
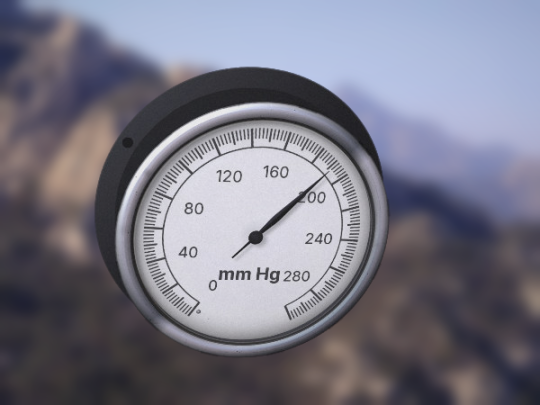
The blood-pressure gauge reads **190** mmHg
